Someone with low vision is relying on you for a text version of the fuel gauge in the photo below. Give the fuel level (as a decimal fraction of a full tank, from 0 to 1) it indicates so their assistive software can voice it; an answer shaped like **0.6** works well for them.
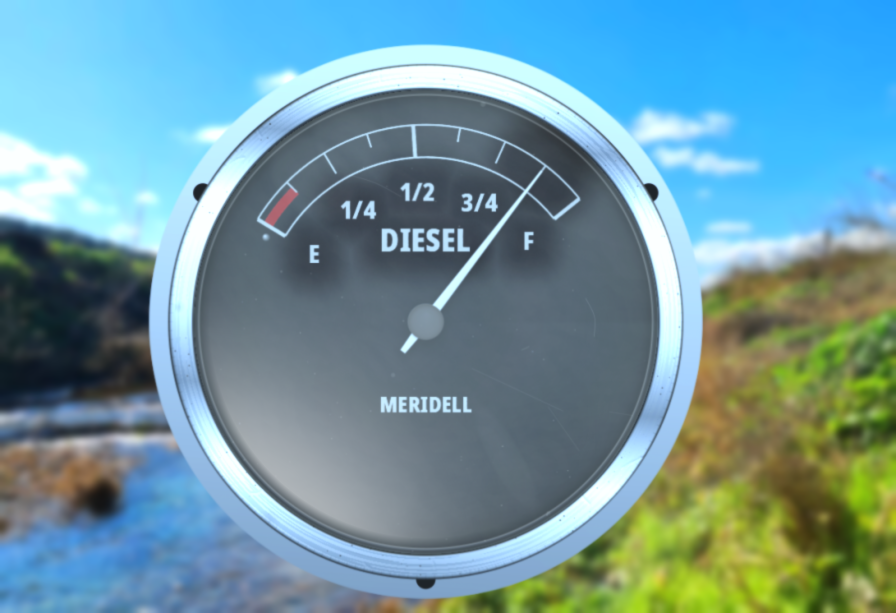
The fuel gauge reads **0.875**
